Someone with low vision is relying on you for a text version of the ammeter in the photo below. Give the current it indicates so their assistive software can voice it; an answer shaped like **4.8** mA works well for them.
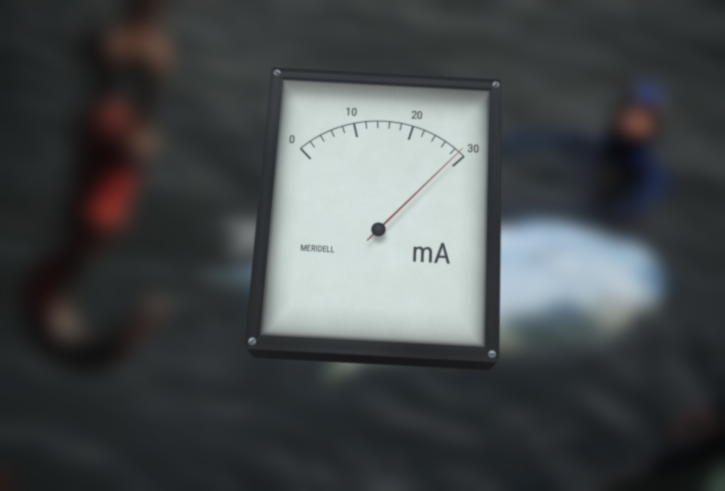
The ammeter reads **29** mA
